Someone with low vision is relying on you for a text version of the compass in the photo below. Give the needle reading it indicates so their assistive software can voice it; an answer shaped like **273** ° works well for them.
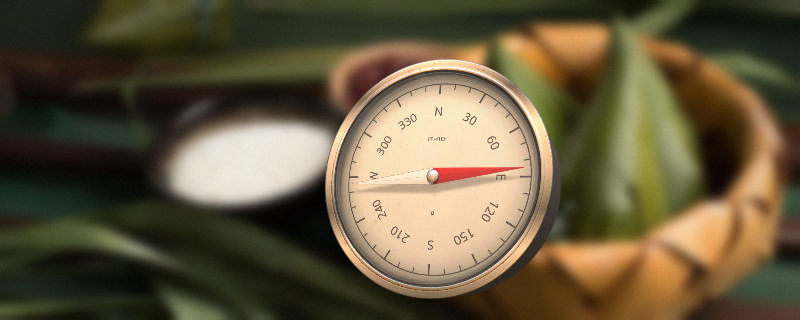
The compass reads **85** °
